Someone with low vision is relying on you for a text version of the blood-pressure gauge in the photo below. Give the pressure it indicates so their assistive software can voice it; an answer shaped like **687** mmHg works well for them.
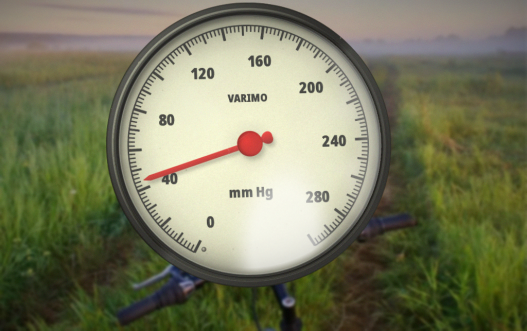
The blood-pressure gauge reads **44** mmHg
